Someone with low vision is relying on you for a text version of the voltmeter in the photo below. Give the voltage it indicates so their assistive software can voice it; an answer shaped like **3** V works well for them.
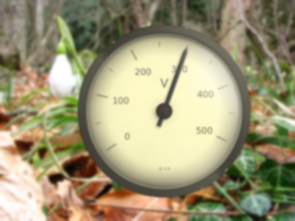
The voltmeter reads **300** V
